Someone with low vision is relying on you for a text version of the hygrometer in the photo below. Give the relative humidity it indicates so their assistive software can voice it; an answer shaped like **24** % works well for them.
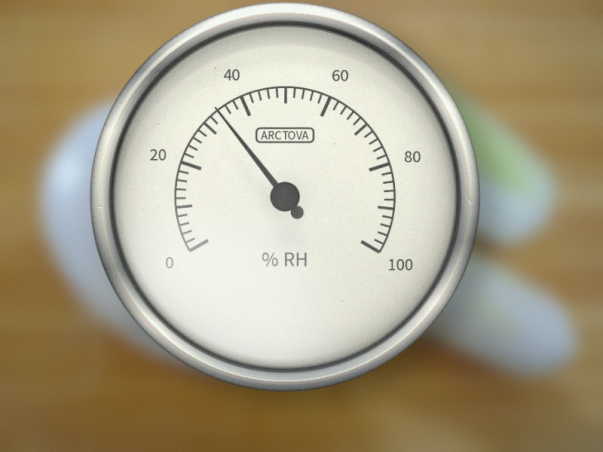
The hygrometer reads **34** %
